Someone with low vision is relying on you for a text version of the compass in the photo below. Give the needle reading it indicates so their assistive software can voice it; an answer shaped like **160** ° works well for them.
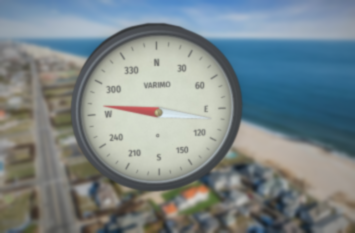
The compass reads **280** °
